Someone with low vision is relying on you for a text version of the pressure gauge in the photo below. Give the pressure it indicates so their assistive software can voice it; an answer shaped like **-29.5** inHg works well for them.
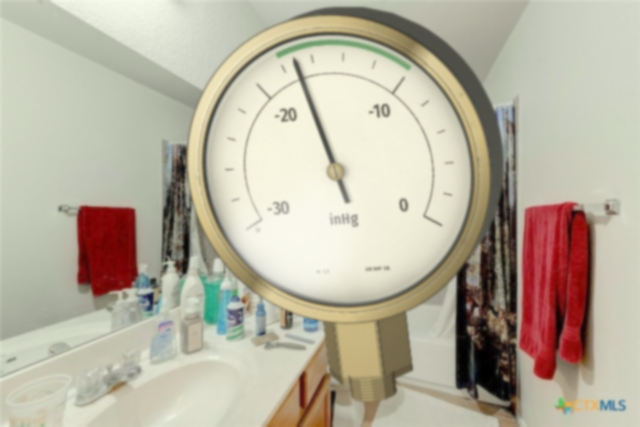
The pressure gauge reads **-17** inHg
